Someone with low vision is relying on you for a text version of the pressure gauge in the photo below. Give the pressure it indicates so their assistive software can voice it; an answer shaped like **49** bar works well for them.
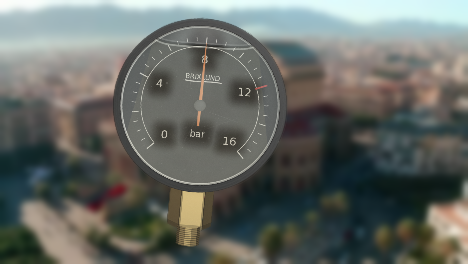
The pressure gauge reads **8** bar
